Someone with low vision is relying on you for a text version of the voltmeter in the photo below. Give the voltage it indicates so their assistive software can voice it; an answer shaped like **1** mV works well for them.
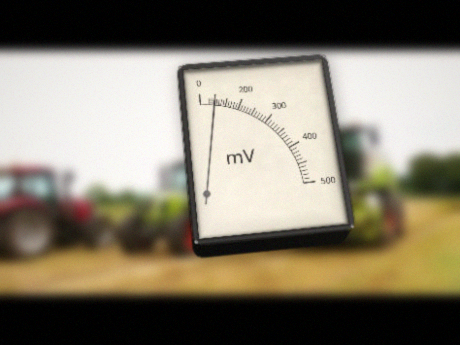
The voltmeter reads **100** mV
